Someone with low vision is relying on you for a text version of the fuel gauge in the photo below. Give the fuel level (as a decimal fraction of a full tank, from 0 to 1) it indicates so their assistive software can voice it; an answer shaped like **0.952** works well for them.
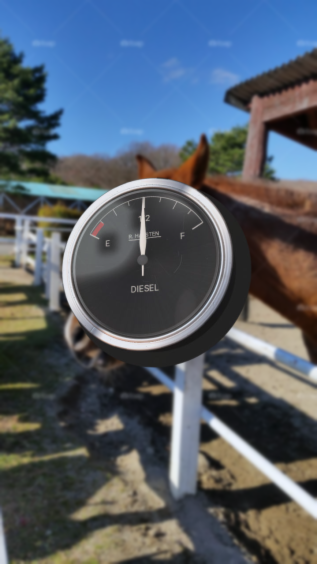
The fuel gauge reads **0.5**
